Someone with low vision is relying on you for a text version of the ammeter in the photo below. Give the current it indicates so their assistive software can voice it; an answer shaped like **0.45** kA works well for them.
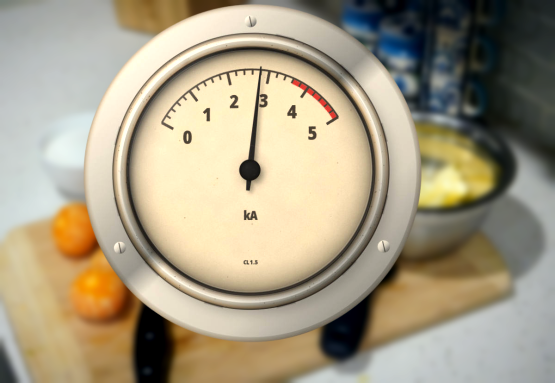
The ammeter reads **2.8** kA
